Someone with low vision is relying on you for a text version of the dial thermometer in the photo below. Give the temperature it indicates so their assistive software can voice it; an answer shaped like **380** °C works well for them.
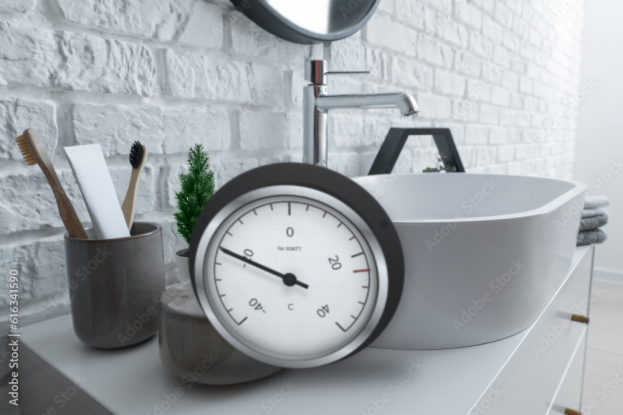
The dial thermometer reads **-20** °C
